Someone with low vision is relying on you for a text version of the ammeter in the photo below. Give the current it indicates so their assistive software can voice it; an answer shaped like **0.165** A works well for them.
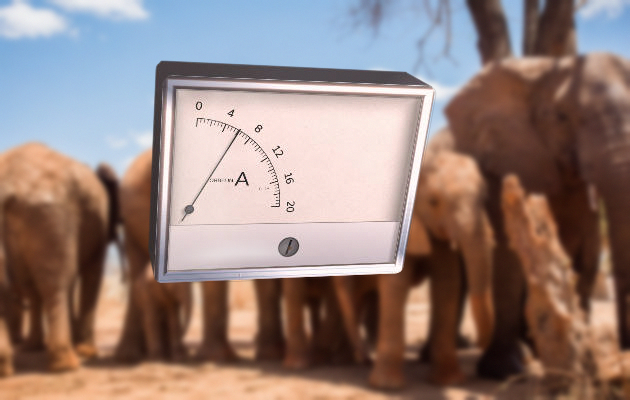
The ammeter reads **6** A
